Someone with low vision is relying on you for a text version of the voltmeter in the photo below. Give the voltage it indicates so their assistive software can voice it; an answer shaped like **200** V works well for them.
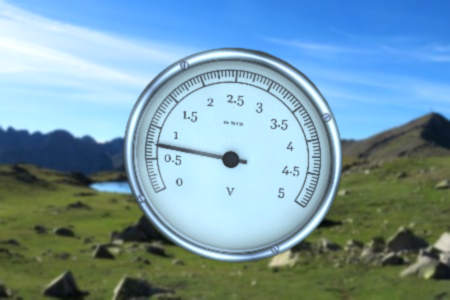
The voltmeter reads **0.75** V
